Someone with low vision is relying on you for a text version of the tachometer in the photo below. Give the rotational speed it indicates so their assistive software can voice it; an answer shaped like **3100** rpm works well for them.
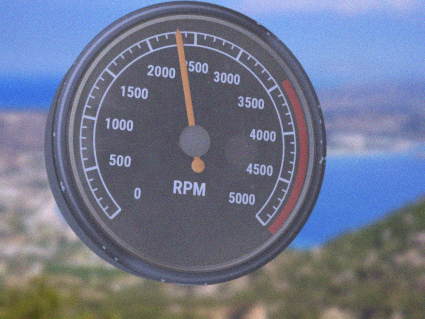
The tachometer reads **2300** rpm
